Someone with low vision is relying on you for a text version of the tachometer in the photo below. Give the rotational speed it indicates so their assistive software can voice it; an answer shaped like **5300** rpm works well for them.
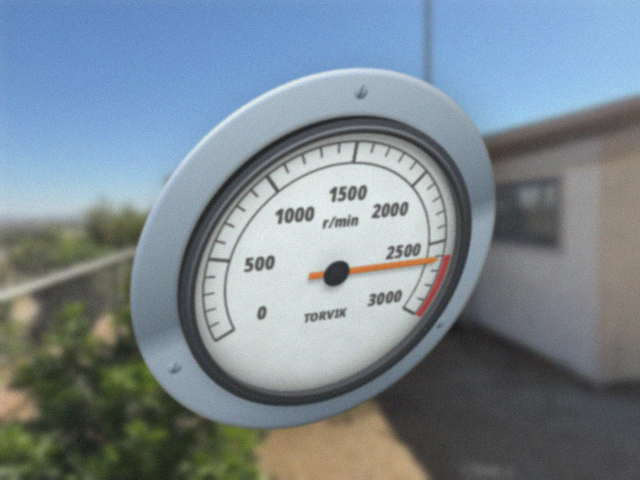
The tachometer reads **2600** rpm
